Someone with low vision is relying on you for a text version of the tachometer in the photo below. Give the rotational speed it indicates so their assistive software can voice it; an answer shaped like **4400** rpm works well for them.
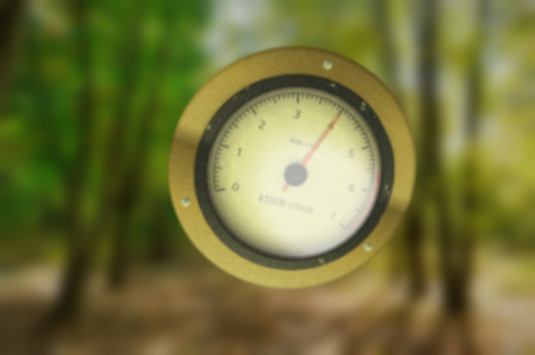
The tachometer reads **4000** rpm
